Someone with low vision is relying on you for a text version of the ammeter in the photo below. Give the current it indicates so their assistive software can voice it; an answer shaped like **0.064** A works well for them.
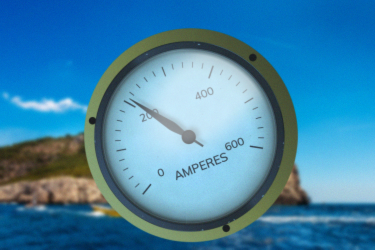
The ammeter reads **210** A
